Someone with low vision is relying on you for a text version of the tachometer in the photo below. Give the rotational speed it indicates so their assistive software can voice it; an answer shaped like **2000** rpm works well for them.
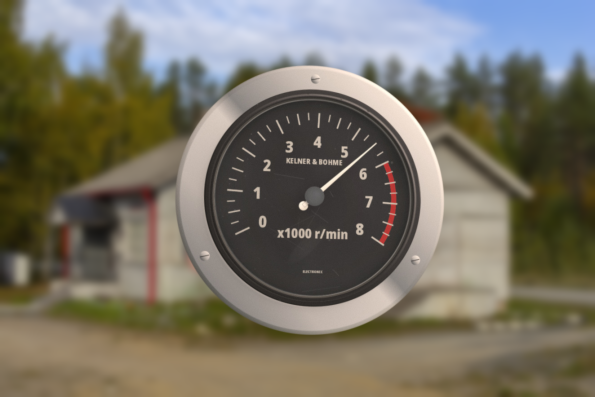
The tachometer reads **5500** rpm
